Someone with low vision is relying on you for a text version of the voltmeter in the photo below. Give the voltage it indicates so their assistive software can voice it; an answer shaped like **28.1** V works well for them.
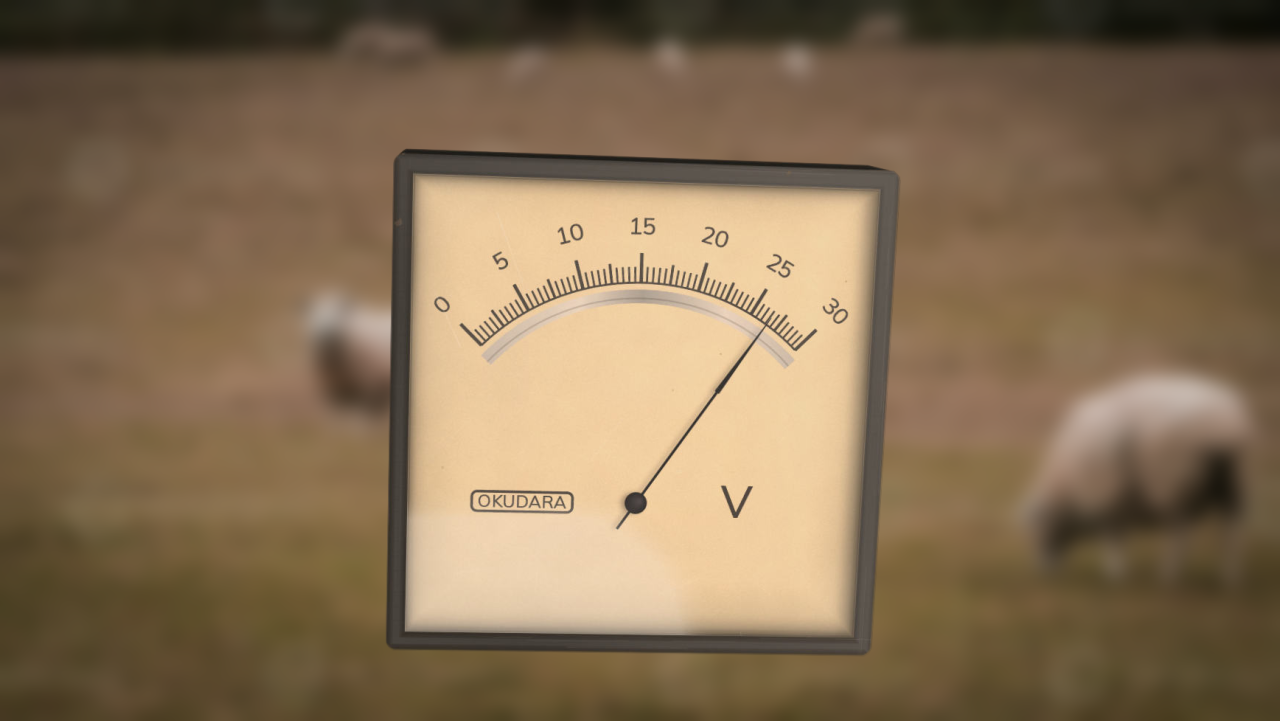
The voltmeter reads **26.5** V
